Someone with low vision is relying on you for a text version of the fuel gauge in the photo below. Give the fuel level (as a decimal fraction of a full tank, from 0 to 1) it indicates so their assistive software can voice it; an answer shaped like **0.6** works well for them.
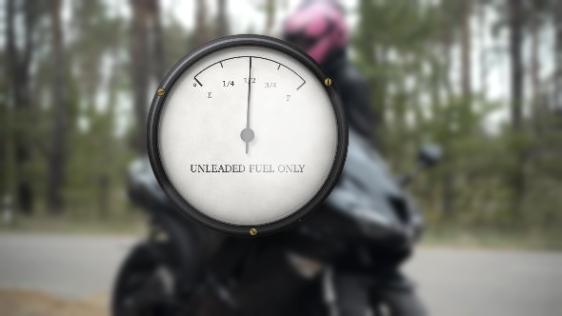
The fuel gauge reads **0.5**
